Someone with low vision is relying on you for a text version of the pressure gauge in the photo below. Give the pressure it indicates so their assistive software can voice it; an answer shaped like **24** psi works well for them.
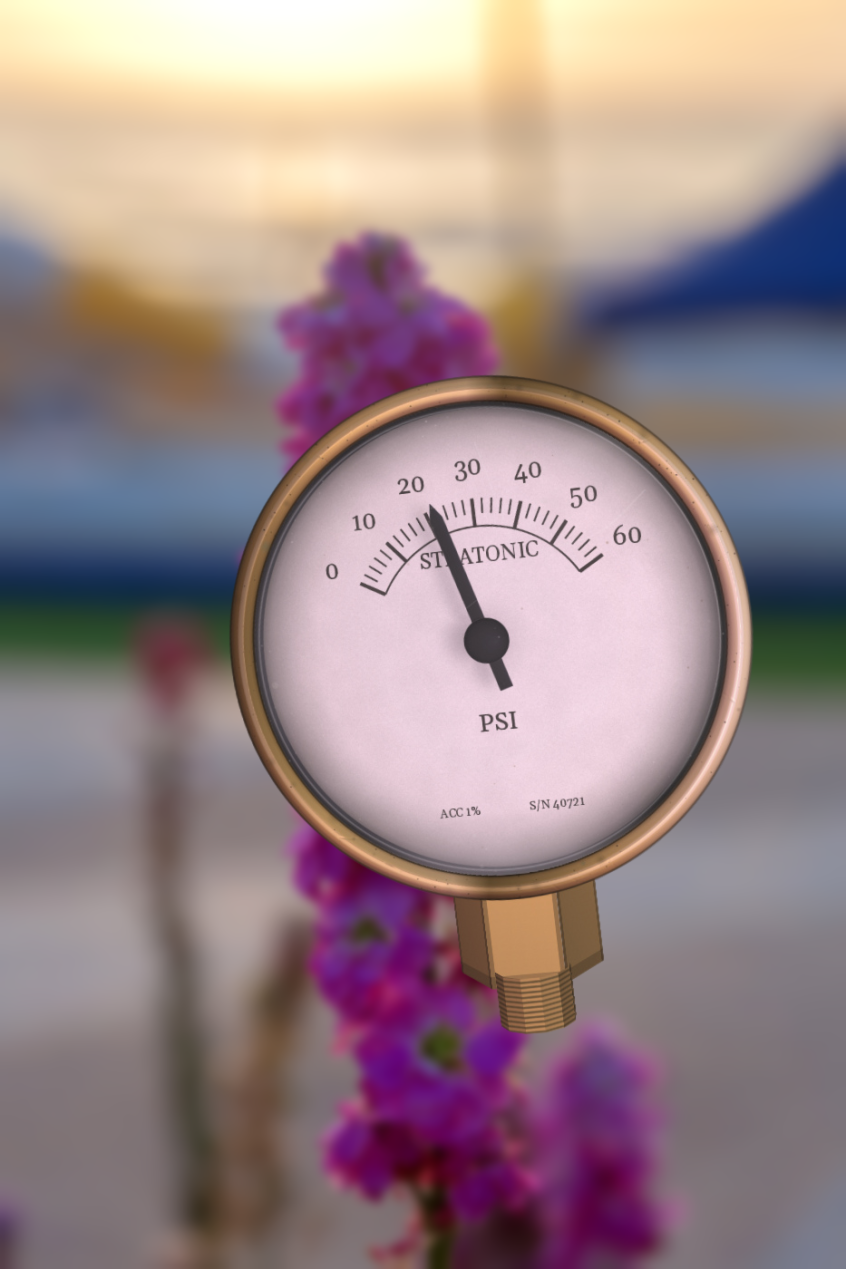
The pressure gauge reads **22** psi
